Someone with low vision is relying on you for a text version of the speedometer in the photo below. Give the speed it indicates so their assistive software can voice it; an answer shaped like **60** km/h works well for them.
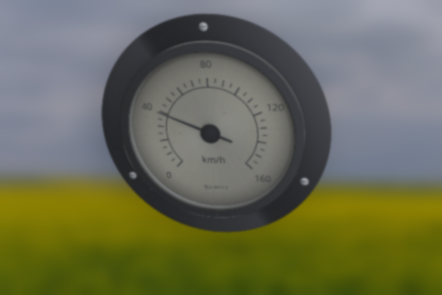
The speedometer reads **40** km/h
